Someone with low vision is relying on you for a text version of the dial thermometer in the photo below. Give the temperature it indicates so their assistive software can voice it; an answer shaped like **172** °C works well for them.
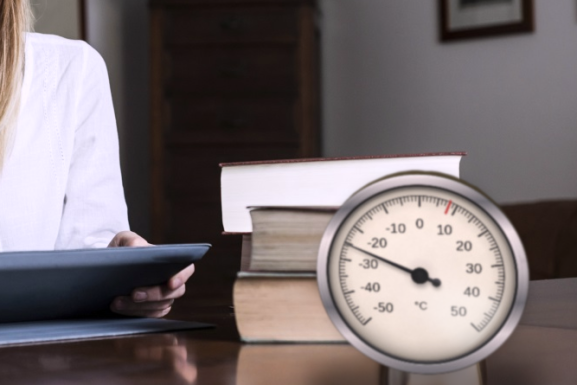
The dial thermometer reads **-25** °C
